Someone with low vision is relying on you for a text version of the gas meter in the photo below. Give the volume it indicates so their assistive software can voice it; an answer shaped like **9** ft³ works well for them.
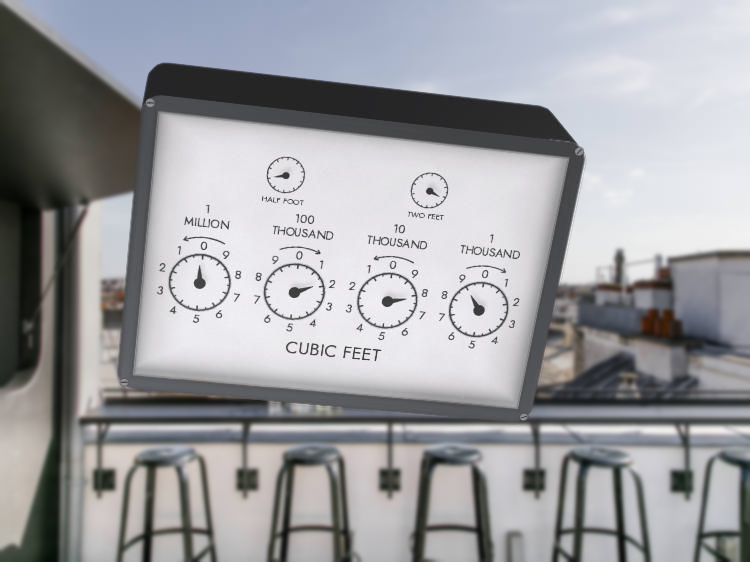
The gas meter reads **17900** ft³
